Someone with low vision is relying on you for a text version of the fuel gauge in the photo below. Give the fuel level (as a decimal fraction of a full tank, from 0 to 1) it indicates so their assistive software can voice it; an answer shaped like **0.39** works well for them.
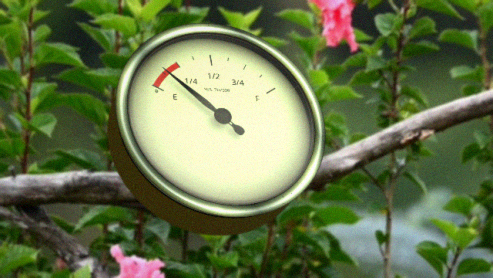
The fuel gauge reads **0.125**
